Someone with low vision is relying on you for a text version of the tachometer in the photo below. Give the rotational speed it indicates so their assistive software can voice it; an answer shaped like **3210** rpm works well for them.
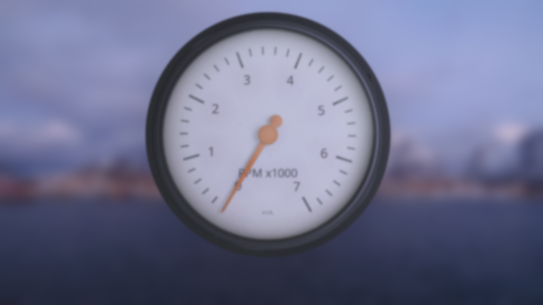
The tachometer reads **0** rpm
